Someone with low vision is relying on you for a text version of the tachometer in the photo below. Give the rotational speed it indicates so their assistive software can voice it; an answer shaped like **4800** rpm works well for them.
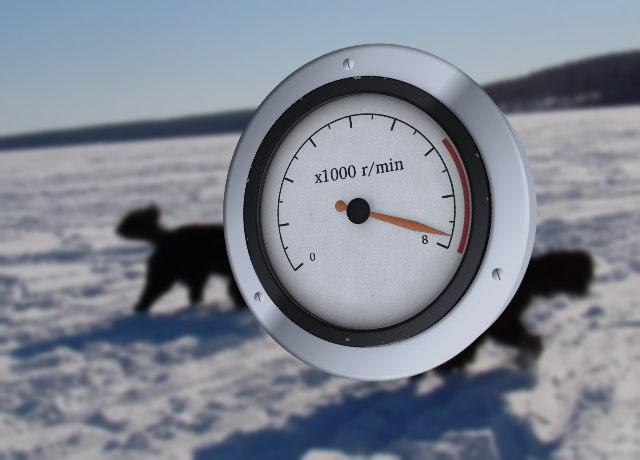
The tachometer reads **7750** rpm
